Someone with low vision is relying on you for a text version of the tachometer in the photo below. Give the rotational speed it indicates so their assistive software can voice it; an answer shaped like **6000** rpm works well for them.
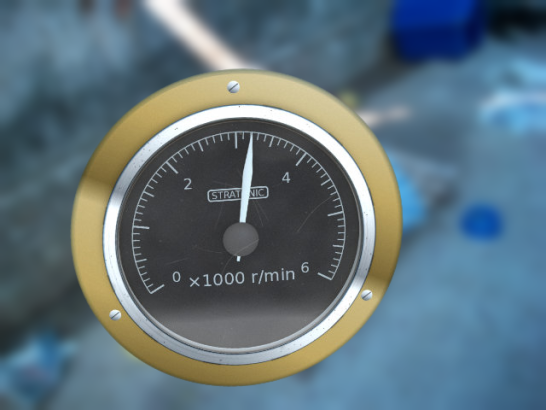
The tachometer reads **3200** rpm
